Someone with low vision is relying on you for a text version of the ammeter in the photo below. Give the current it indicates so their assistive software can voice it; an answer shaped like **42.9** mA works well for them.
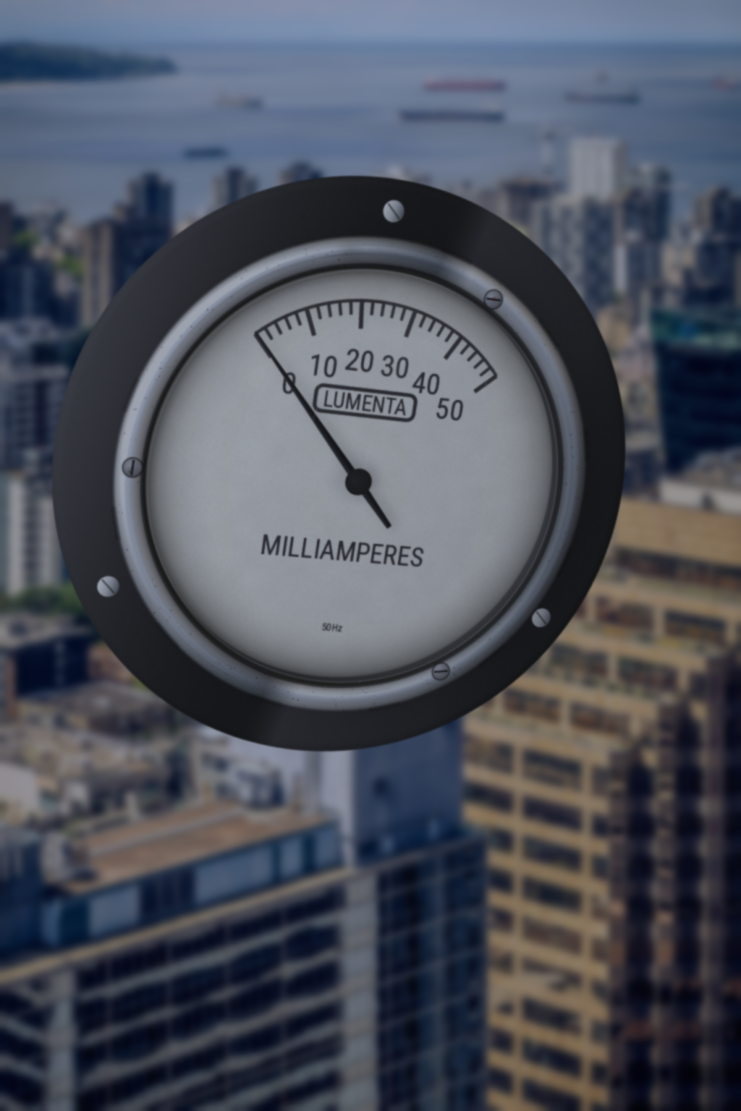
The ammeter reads **0** mA
